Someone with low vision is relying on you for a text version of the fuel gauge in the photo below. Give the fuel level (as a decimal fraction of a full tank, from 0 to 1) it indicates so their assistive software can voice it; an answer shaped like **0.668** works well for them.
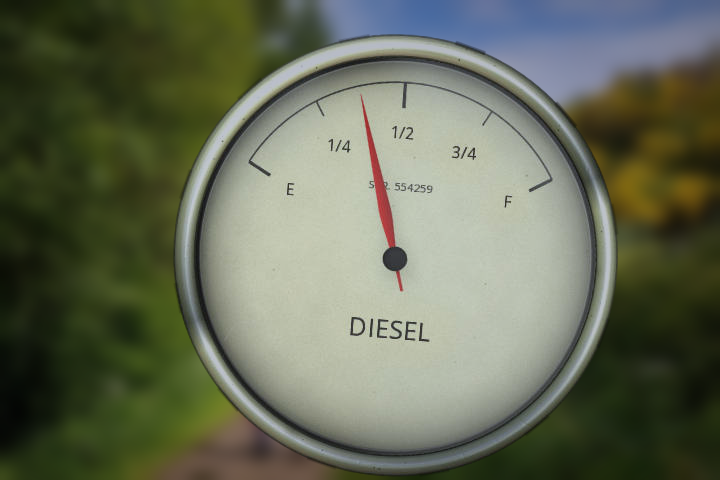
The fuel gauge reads **0.375**
